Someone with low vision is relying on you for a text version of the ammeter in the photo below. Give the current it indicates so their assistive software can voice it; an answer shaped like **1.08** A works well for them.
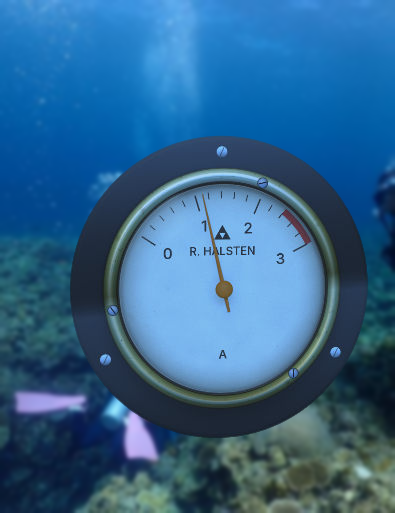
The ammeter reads **1.1** A
